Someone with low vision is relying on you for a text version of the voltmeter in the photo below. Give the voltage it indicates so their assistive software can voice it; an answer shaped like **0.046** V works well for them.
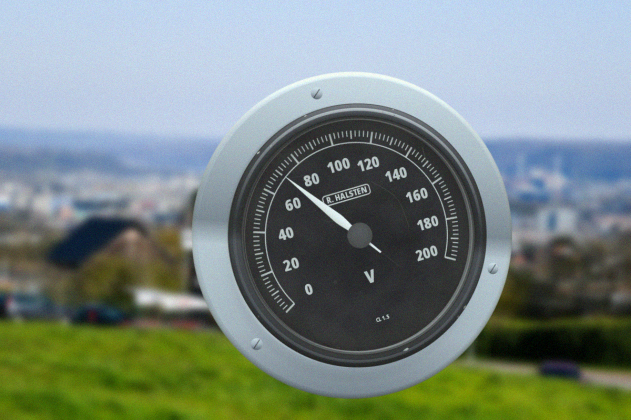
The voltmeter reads **70** V
